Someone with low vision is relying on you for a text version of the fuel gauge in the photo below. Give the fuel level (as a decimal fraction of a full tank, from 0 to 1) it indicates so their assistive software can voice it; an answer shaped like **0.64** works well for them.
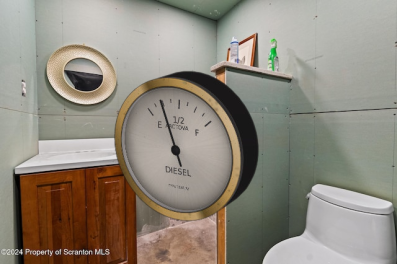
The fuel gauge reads **0.25**
